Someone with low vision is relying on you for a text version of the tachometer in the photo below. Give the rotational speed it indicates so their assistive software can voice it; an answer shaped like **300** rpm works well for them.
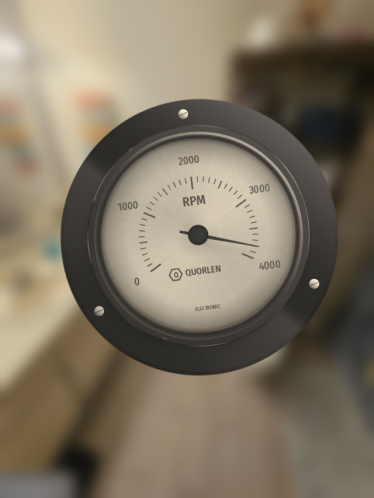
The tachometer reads **3800** rpm
